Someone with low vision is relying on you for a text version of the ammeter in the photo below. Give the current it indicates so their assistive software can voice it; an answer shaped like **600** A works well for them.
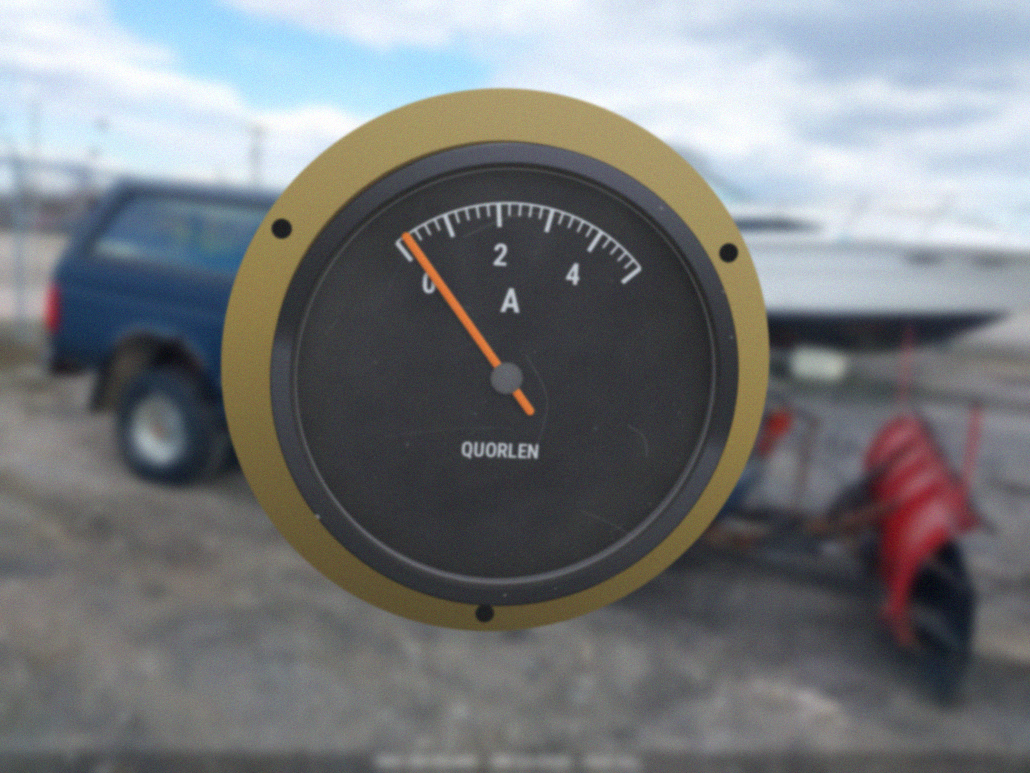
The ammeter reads **0.2** A
